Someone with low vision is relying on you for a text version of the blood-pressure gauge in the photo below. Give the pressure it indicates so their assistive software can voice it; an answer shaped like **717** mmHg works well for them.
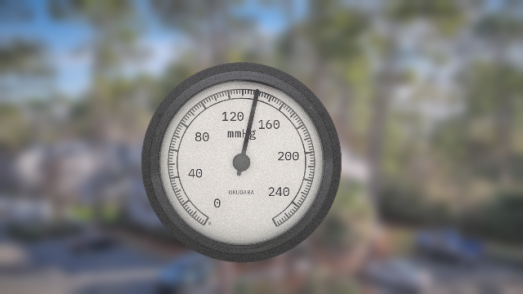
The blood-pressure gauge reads **140** mmHg
